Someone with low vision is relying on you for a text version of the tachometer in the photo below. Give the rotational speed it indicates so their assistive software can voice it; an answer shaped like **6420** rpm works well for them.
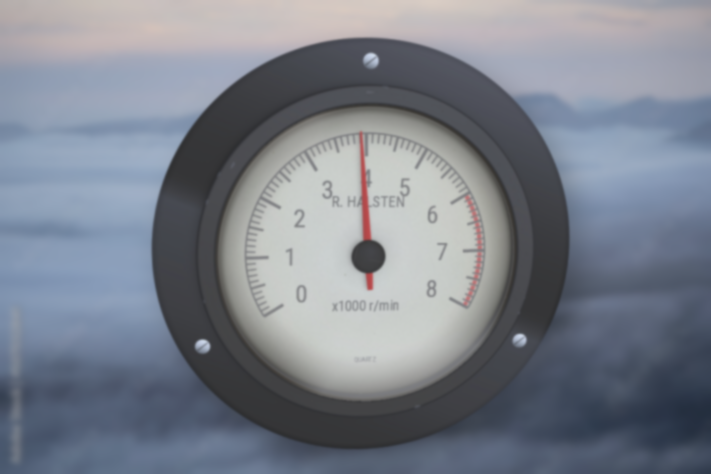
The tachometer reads **3900** rpm
